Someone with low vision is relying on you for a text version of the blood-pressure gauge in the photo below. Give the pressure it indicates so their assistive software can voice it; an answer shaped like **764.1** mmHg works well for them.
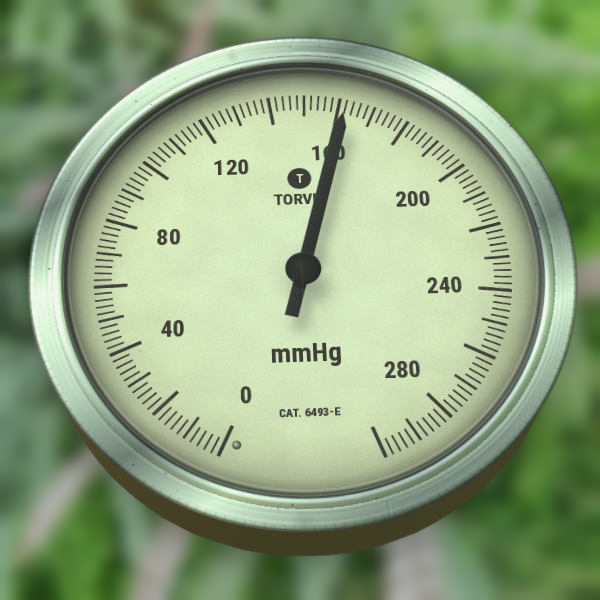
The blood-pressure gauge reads **162** mmHg
